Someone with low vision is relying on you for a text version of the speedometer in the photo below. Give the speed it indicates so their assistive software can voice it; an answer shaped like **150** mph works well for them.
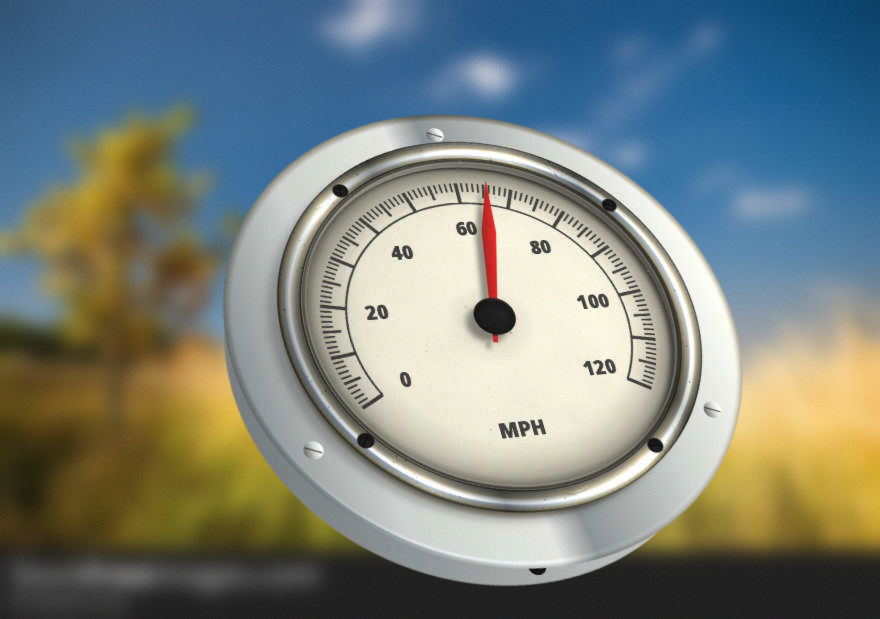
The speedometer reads **65** mph
